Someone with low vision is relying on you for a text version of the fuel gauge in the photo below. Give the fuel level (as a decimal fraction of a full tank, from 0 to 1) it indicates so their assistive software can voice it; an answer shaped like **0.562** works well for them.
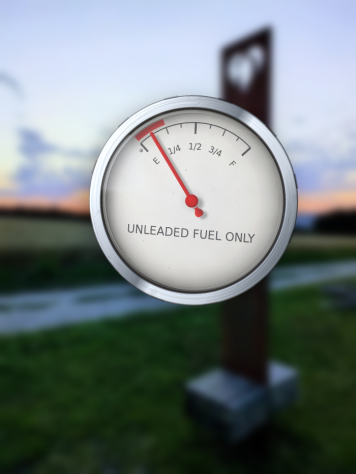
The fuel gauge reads **0.125**
